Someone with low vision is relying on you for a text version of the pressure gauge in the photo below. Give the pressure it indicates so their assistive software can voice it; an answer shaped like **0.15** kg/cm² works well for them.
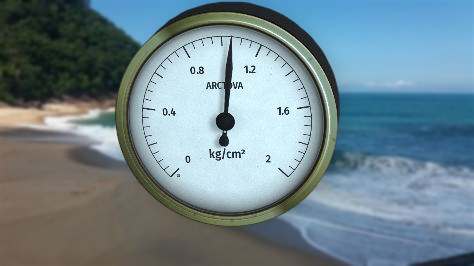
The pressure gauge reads **1.05** kg/cm²
